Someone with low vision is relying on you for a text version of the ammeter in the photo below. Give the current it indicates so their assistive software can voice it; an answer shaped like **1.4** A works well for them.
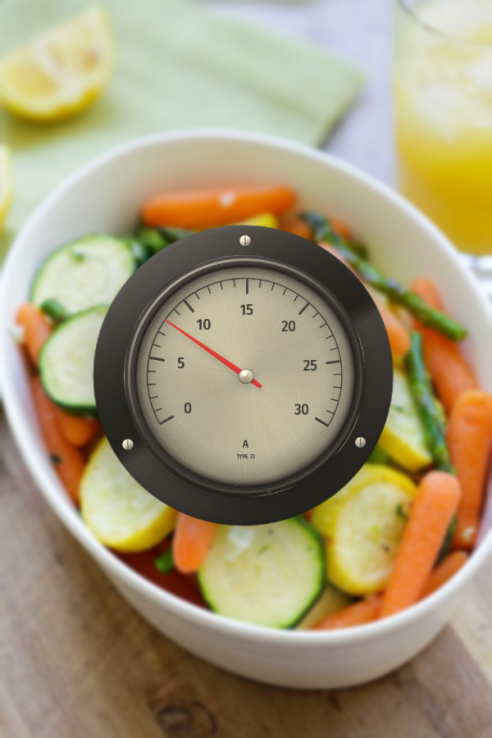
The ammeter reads **8** A
